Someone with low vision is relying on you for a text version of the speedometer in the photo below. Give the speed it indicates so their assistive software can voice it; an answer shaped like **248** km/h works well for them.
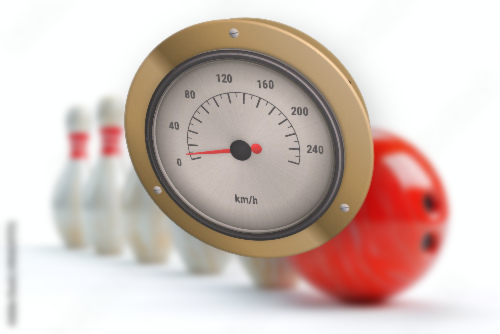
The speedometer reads **10** km/h
